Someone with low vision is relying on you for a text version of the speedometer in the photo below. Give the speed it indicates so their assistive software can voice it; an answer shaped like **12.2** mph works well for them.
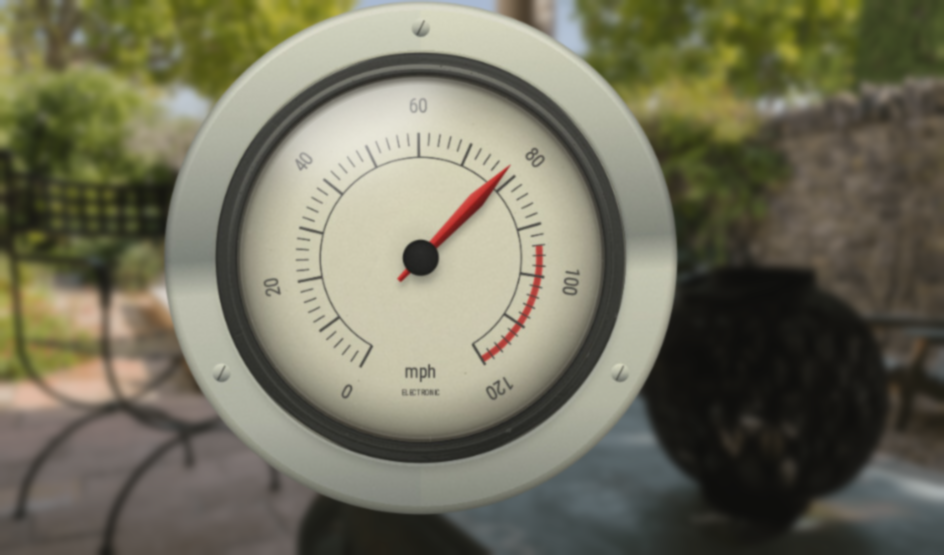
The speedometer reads **78** mph
